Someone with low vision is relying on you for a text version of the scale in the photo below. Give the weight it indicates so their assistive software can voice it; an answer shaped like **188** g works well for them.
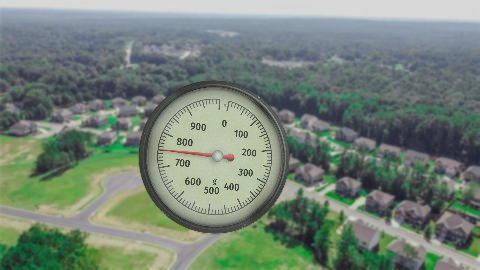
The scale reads **750** g
